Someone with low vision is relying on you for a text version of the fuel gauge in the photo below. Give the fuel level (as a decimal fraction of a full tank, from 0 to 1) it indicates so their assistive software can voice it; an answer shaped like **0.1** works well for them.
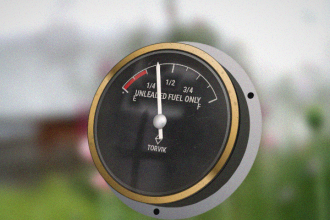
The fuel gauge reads **0.375**
